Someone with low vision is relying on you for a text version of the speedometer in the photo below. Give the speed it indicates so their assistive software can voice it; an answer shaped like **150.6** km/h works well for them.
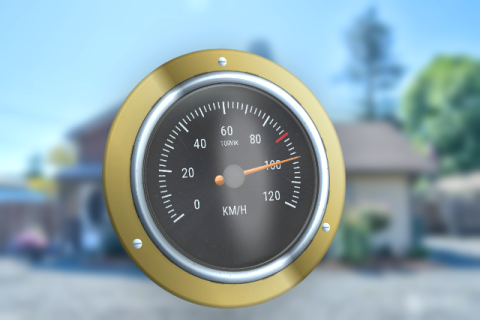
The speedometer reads **100** km/h
